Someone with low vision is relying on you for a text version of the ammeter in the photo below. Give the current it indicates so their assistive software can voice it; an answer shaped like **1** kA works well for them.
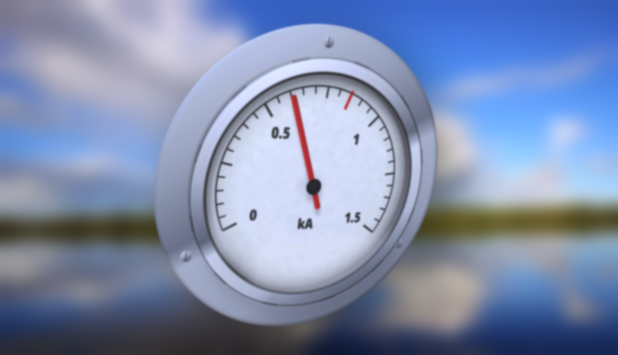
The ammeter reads **0.6** kA
